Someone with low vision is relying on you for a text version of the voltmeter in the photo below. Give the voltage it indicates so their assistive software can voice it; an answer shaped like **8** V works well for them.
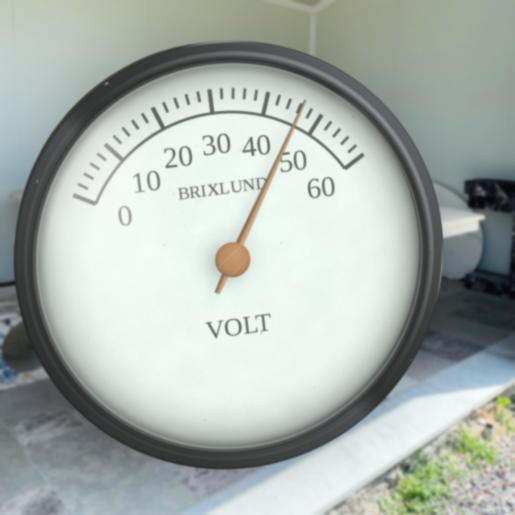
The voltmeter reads **46** V
